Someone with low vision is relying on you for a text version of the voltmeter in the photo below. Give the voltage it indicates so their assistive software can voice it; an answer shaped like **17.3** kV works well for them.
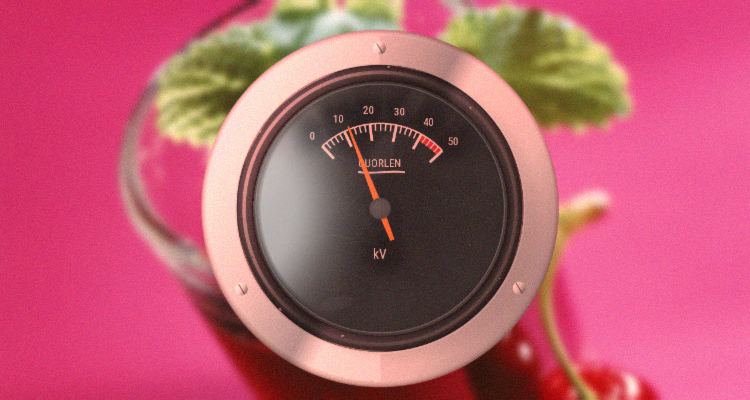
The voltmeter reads **12** kV
